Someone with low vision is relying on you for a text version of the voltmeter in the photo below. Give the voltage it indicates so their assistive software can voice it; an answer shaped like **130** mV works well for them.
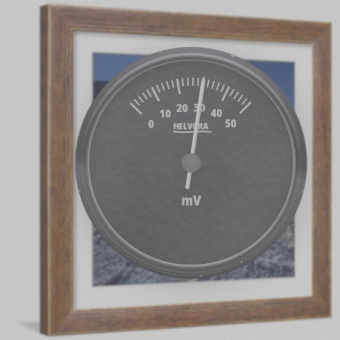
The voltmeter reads **30** mV
